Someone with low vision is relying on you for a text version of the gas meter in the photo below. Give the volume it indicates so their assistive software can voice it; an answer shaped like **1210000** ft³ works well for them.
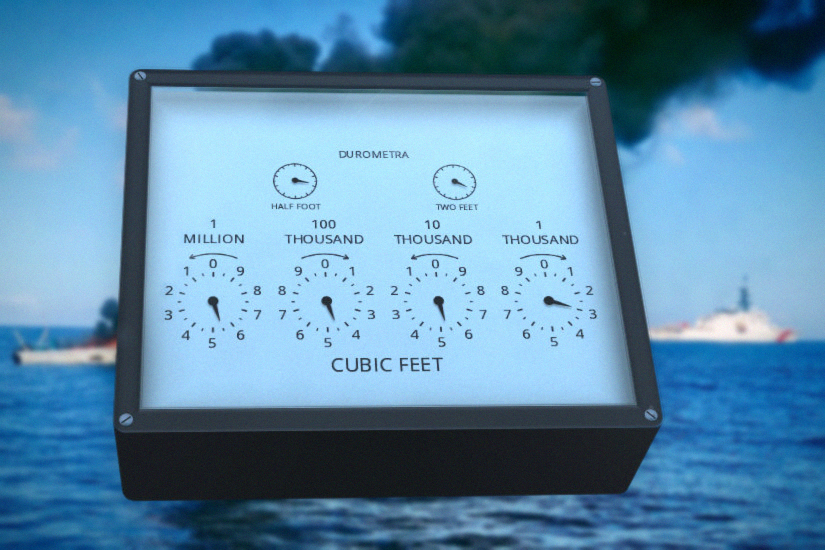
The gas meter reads **545300** ft³
